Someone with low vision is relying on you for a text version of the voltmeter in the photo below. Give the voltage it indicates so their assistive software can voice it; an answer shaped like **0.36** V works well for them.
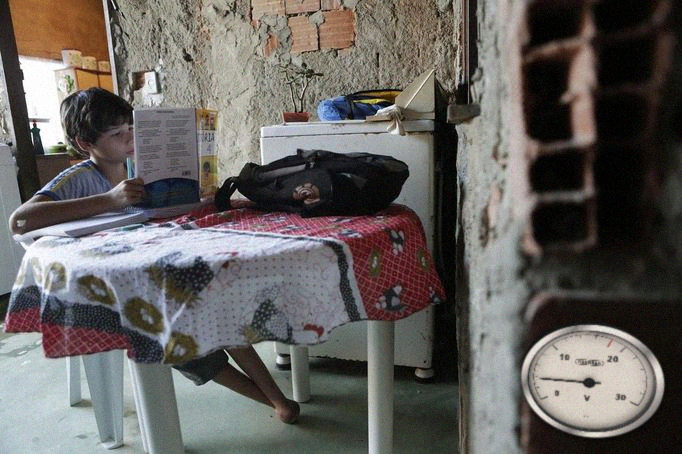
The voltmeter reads **4** V
